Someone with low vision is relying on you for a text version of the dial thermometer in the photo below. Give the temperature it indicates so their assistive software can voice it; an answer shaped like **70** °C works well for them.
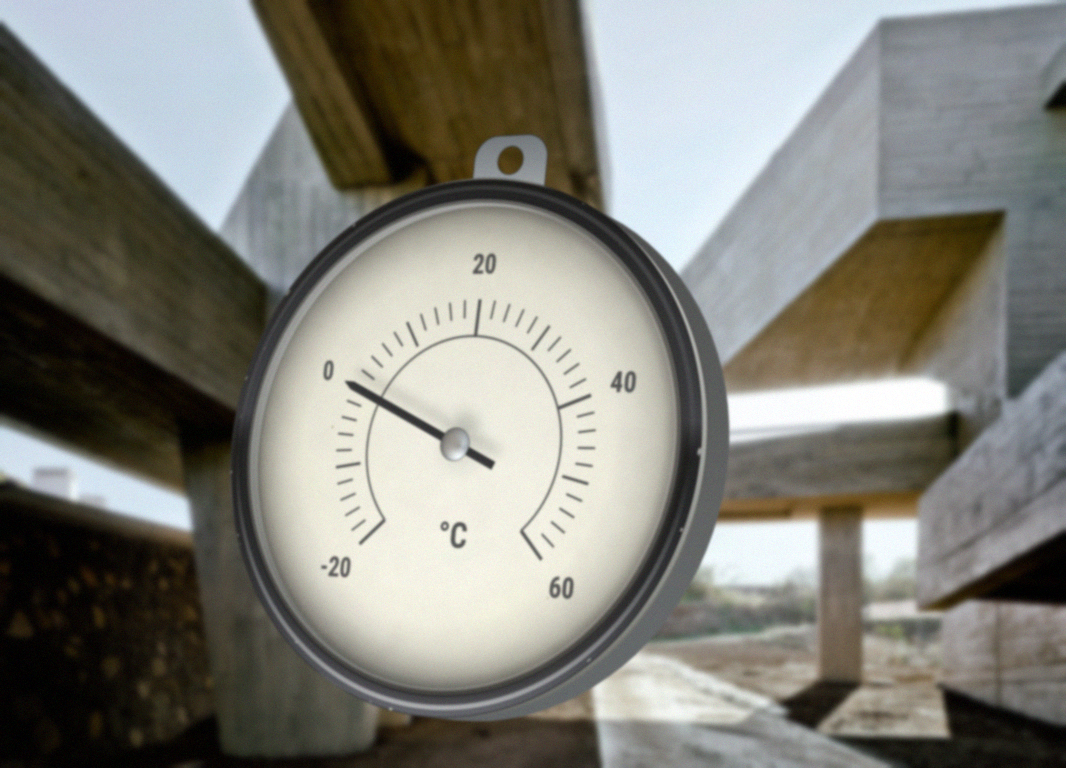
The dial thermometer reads **0** °C
